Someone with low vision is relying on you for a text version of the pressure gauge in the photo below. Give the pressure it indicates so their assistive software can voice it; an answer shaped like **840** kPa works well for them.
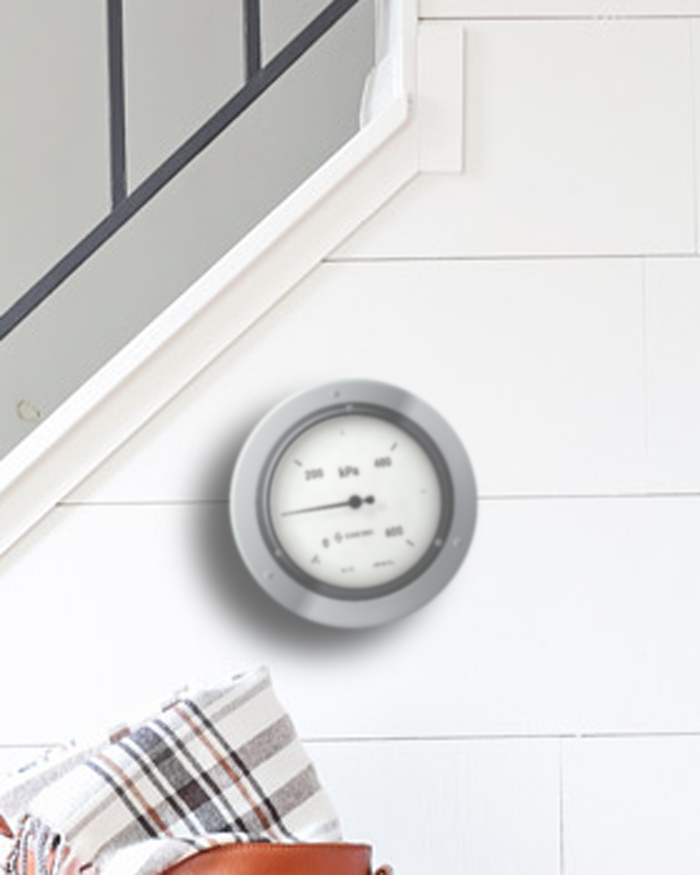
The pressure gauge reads **100** kPa
